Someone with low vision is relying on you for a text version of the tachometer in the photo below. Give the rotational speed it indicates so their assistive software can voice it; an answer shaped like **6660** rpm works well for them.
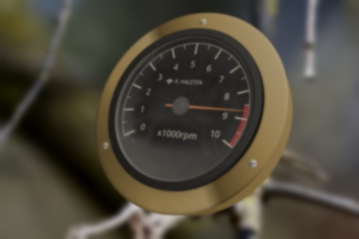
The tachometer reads **8750** rpm
